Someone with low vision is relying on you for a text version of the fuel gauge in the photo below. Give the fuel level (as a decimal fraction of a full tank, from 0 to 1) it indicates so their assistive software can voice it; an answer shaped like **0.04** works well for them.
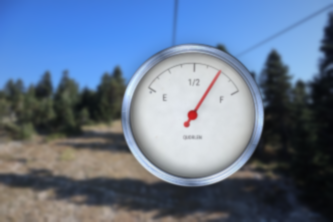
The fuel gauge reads **0.75**
